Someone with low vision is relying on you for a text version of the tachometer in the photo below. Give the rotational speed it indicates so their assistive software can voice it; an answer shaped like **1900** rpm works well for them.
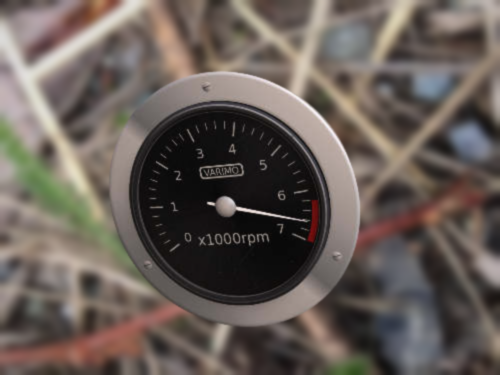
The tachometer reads **6600** rpm
